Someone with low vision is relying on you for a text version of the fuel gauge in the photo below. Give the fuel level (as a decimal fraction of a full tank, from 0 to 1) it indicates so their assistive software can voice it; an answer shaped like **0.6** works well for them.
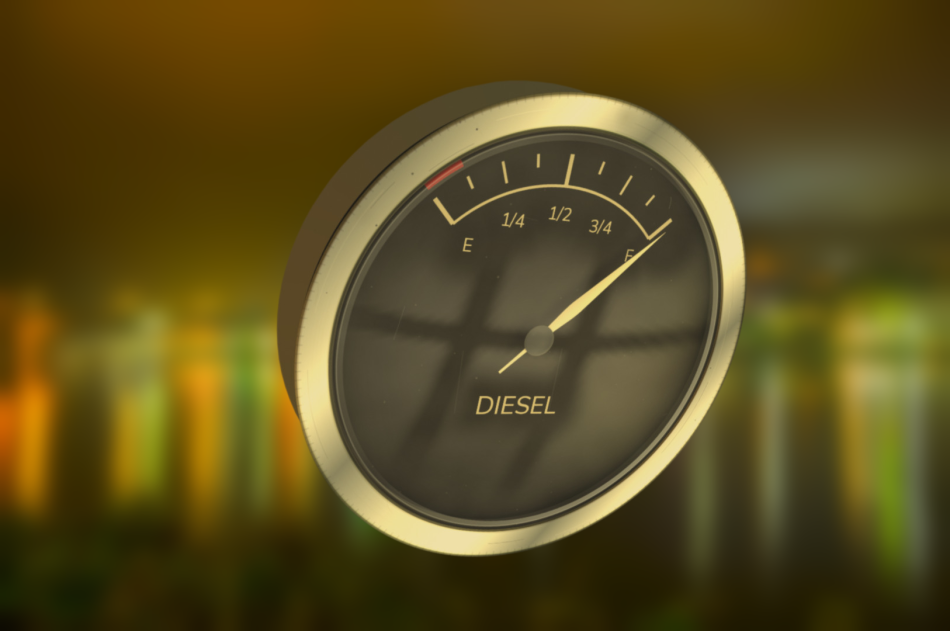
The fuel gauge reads **1**
